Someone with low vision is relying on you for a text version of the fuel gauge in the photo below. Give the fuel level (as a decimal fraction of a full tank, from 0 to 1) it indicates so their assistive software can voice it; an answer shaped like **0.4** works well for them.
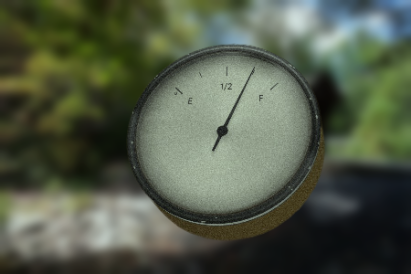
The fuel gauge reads **0.75**
